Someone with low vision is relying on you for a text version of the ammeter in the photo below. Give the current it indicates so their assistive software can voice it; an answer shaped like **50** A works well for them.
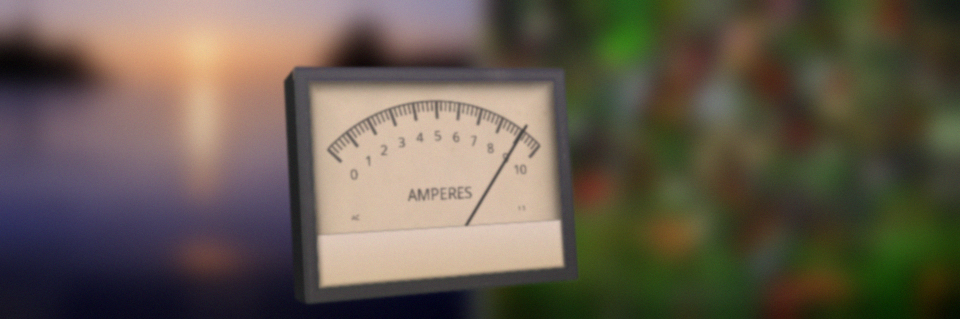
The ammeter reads **9** A
